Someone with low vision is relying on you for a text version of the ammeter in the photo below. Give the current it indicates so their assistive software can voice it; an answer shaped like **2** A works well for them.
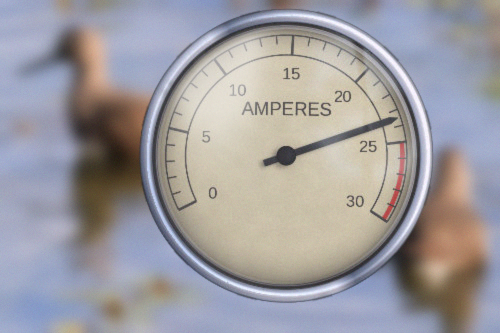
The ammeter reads **23.5** A
